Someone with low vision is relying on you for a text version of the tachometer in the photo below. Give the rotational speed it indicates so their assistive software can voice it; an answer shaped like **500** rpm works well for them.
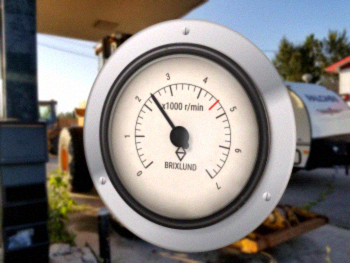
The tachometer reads **2400** rpm
